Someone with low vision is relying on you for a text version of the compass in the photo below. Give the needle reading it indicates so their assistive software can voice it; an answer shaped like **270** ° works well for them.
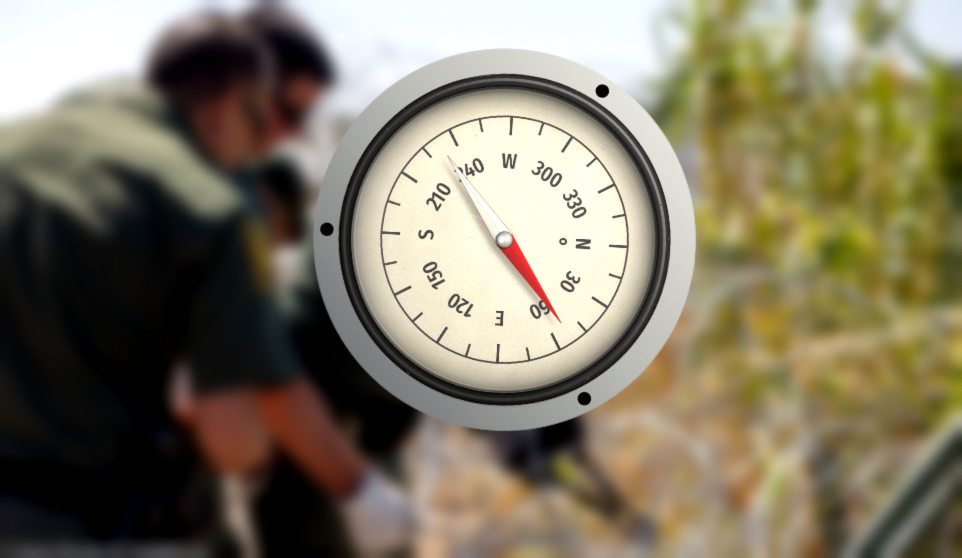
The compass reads **52.5** °
